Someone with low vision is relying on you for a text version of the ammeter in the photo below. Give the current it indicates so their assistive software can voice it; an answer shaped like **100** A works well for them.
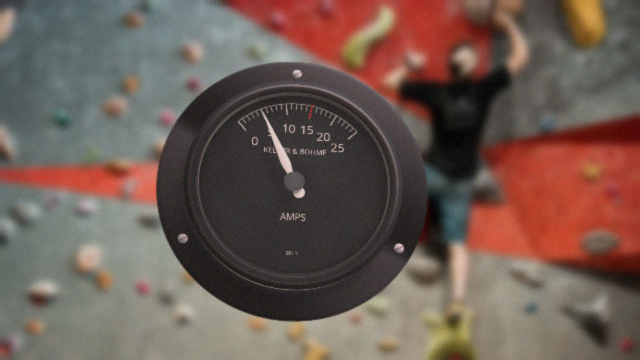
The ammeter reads **5** A
